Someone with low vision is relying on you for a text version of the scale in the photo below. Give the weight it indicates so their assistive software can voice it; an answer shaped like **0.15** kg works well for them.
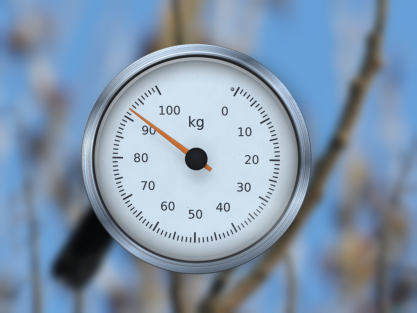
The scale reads **92** kg
